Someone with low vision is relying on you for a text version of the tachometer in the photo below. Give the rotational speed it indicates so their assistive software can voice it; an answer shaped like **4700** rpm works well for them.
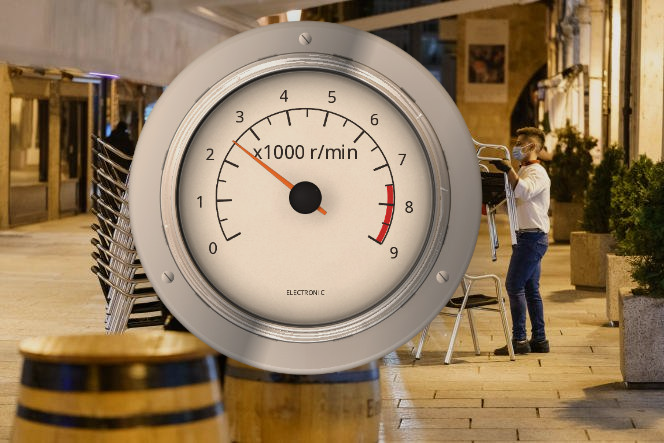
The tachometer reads **2500** rpm
